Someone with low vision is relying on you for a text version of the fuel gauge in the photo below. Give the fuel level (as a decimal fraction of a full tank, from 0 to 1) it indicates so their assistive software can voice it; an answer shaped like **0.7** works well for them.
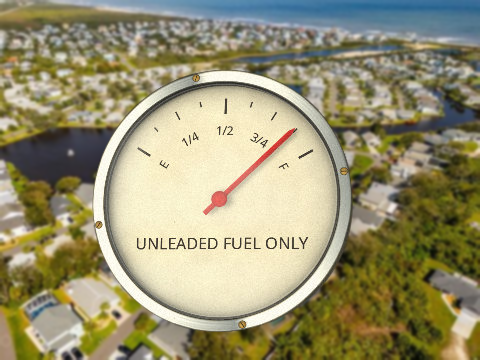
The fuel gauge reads **0.875**
